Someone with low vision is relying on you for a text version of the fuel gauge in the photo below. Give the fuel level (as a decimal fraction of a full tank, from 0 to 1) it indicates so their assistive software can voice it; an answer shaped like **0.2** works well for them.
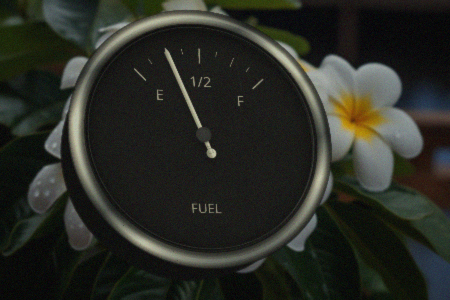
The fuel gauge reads **0.25**
